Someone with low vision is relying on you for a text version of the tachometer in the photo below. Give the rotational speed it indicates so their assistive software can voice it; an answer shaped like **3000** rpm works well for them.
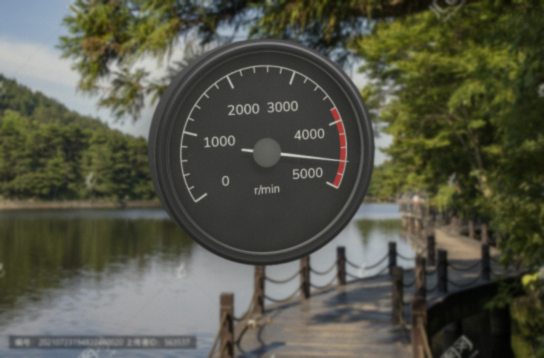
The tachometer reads **4600** rpm
